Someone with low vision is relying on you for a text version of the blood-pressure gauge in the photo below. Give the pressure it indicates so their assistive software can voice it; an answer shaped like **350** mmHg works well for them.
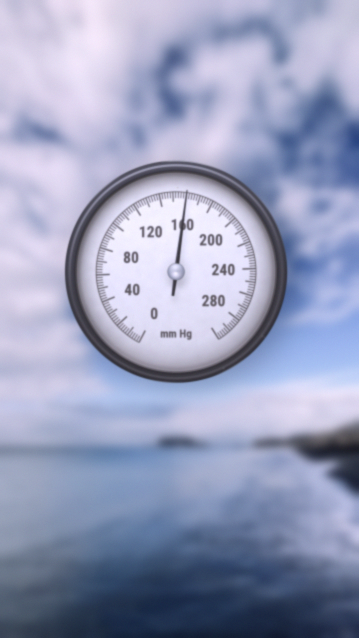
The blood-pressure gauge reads **160** mmHg
